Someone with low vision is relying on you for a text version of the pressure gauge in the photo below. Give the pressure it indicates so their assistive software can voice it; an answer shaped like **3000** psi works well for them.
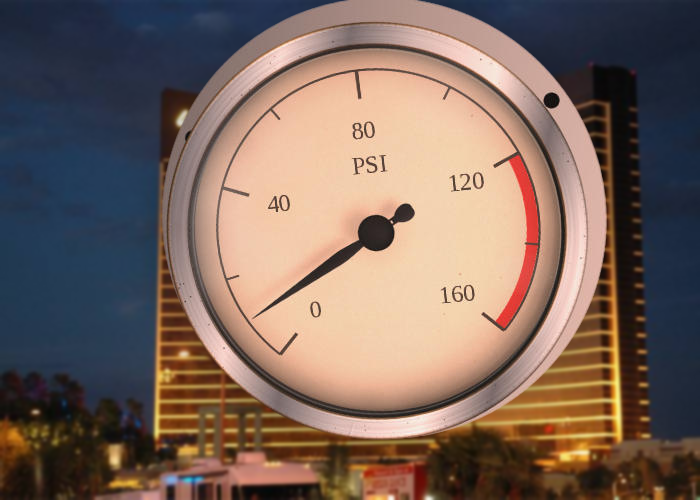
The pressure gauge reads **10** psi
